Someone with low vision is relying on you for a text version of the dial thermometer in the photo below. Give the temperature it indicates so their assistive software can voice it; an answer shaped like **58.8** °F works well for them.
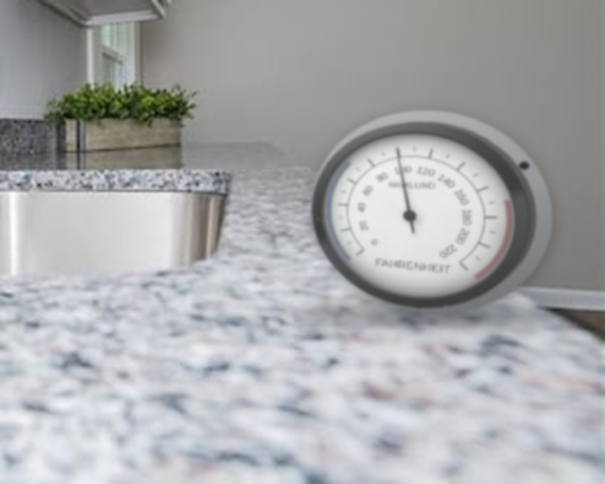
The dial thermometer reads **100** °F
